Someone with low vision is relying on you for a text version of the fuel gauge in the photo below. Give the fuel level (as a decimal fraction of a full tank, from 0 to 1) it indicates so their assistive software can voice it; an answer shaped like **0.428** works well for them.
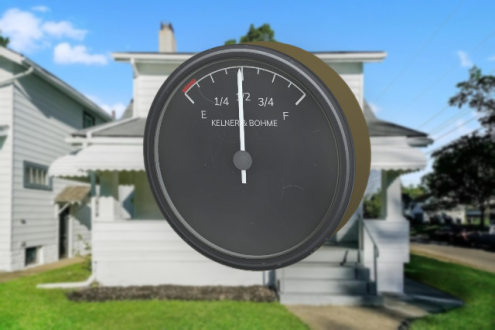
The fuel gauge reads **0.5**
